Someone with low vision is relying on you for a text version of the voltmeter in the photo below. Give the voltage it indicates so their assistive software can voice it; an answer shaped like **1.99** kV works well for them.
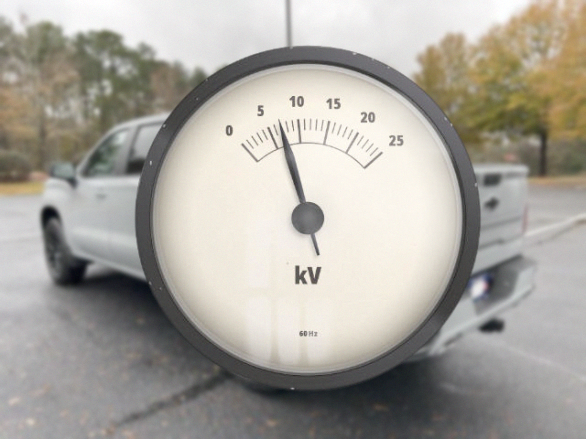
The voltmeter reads **7** kV
